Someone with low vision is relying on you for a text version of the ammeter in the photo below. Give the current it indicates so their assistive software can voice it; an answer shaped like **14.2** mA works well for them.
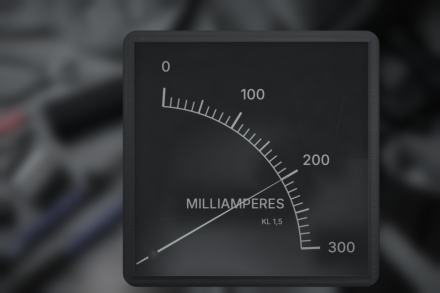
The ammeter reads **200** mA
